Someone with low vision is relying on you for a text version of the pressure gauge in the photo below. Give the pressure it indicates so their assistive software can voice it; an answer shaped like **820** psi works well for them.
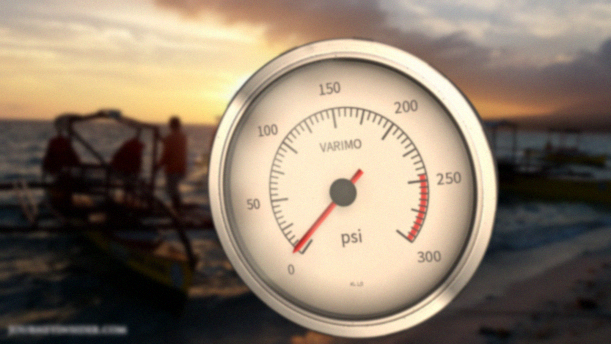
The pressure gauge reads **5** psi
